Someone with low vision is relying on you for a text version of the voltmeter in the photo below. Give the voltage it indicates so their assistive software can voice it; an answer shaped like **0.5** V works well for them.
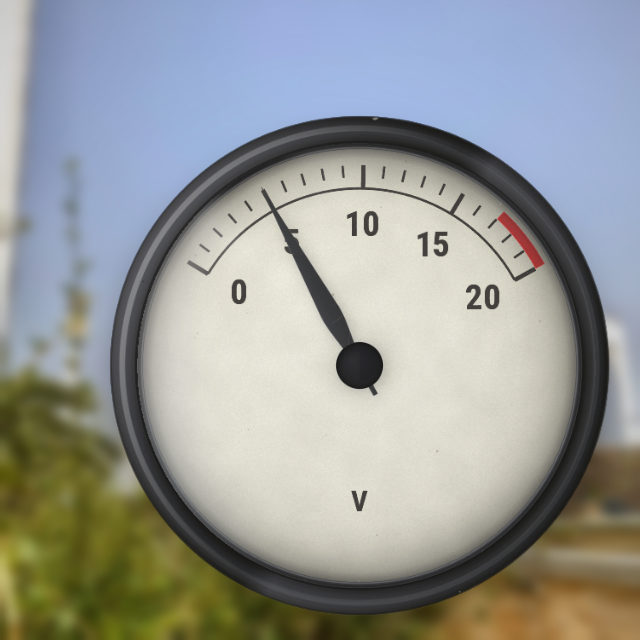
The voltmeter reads **5** V
